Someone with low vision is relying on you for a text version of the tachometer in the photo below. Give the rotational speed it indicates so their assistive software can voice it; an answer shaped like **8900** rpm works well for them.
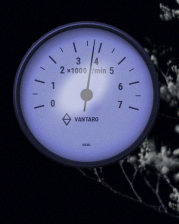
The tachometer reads **3750** rpm
